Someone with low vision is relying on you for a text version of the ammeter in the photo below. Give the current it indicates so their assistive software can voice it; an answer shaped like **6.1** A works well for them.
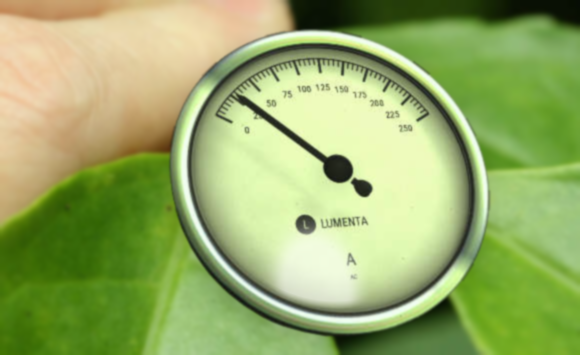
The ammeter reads **25** A
